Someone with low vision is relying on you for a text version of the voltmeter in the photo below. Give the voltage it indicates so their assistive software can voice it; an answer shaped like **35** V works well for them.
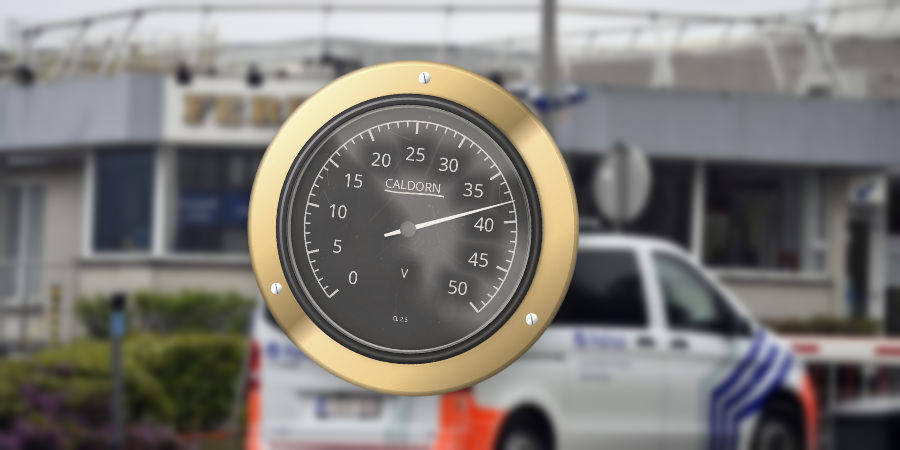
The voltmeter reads **38** V
